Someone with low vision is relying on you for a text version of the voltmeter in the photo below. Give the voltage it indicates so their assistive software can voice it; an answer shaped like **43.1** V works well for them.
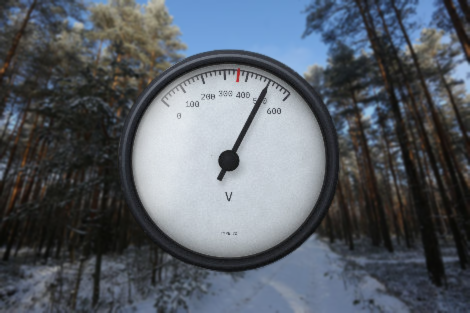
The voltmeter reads **500** V
